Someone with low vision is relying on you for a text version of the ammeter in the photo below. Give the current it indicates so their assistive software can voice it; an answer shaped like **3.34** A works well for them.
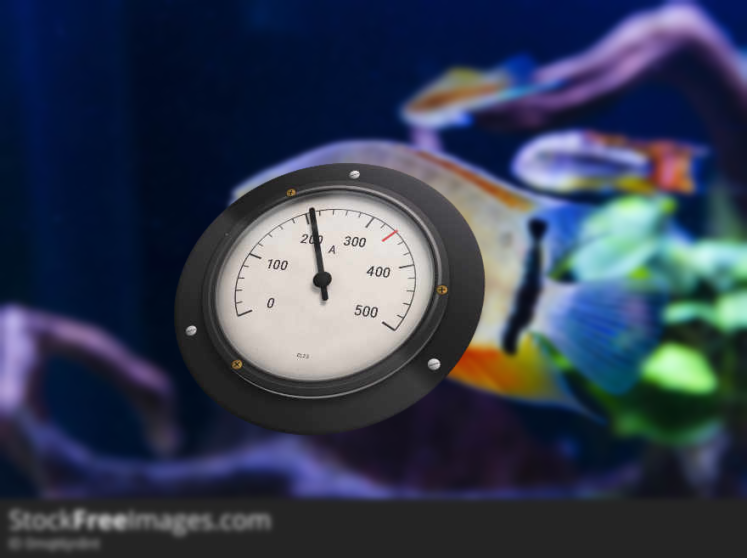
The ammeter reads **210** A
